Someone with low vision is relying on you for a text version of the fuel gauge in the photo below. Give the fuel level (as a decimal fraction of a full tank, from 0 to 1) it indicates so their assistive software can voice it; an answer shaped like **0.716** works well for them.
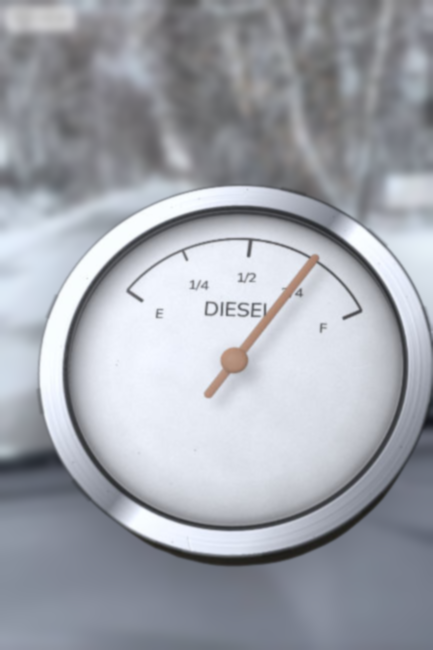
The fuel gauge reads **0.75**
